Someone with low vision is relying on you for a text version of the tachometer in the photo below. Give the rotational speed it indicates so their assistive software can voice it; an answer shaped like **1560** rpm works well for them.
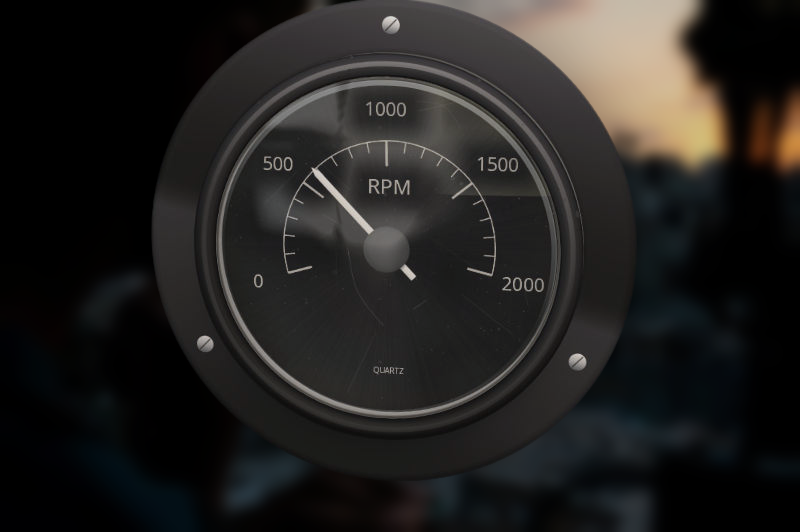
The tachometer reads **600** rpm
